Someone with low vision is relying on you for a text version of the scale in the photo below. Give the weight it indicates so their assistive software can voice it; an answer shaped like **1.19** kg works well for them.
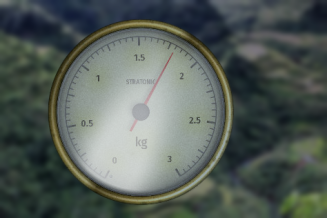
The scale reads **1.8** kg
